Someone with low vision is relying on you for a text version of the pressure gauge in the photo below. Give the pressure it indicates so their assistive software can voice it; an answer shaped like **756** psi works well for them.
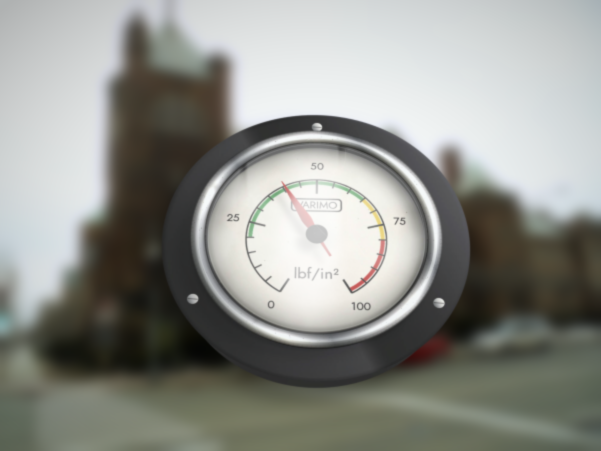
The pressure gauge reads **40** psi
